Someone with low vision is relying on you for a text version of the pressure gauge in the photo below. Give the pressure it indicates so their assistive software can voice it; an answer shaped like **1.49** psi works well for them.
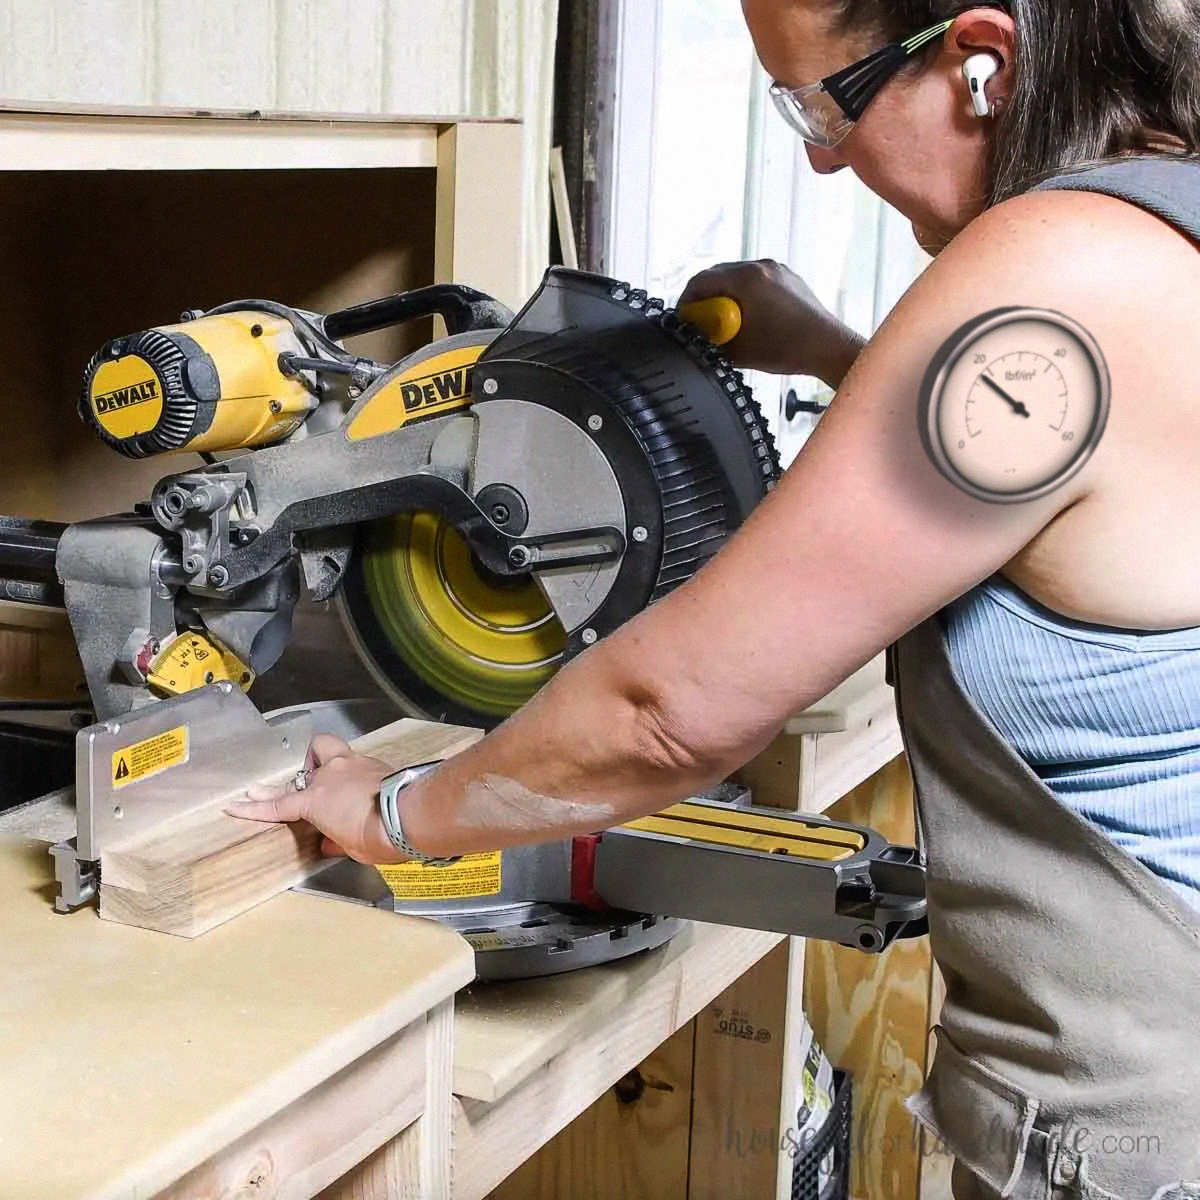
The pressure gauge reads **17.5** psi
